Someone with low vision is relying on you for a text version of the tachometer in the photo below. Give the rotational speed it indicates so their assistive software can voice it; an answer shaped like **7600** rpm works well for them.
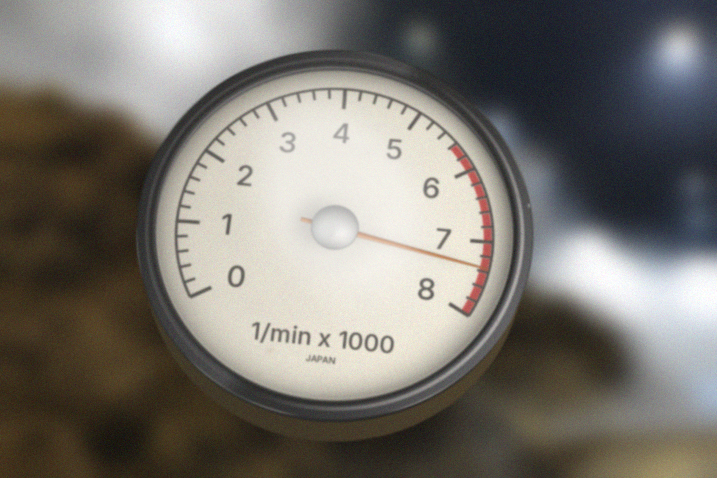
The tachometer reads **7400** rpm
